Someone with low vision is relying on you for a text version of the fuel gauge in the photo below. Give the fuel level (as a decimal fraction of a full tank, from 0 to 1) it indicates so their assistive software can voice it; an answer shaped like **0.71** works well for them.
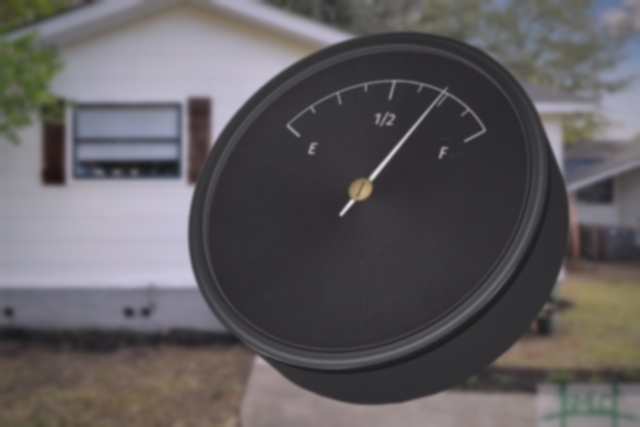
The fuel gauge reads **0.75**
